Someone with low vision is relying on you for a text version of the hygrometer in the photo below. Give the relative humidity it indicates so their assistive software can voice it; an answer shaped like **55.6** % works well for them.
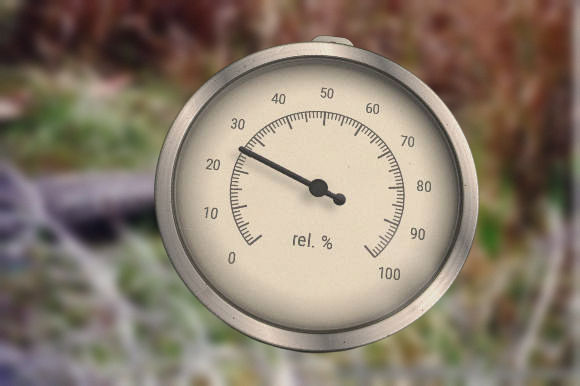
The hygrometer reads **25** %
